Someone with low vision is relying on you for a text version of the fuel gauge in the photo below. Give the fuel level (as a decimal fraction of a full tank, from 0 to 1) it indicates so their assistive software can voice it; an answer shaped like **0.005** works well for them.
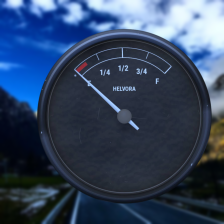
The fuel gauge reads **0**
